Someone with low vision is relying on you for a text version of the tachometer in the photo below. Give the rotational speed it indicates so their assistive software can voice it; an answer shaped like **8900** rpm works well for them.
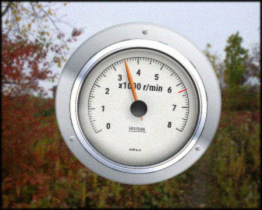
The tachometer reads **3500** rpm
